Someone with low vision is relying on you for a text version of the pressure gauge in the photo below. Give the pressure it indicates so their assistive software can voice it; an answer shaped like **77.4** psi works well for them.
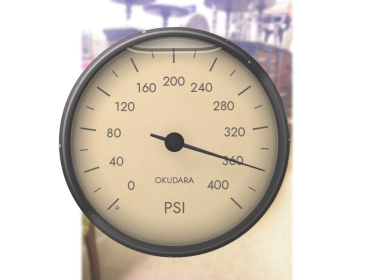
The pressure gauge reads **360** psi
